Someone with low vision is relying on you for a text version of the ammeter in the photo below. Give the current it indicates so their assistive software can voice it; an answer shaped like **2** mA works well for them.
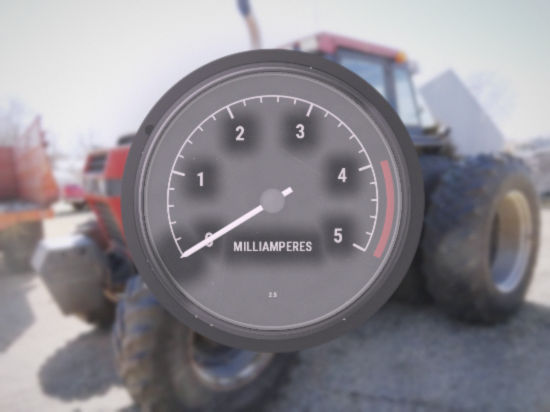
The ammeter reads **0** mA
